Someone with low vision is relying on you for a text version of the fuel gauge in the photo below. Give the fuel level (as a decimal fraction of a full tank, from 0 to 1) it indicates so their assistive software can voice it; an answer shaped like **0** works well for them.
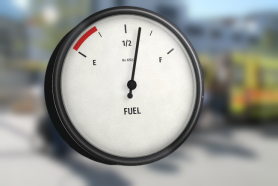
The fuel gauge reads **0.625**
